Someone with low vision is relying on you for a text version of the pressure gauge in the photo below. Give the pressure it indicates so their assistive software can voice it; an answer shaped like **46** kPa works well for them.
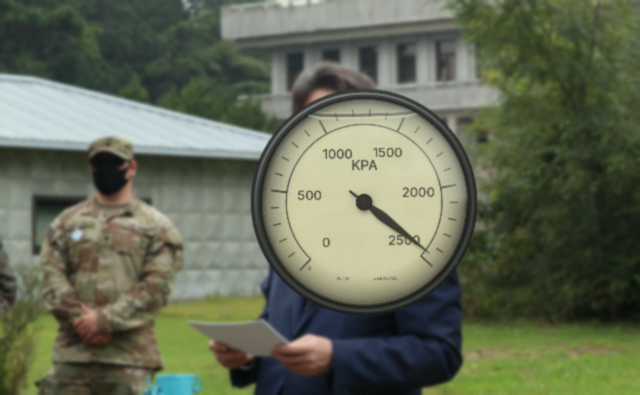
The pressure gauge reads **2450** kPa
